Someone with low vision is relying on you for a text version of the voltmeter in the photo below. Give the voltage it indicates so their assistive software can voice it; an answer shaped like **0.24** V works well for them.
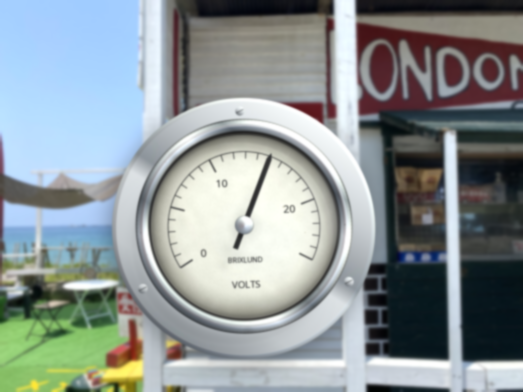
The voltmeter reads **15** V
